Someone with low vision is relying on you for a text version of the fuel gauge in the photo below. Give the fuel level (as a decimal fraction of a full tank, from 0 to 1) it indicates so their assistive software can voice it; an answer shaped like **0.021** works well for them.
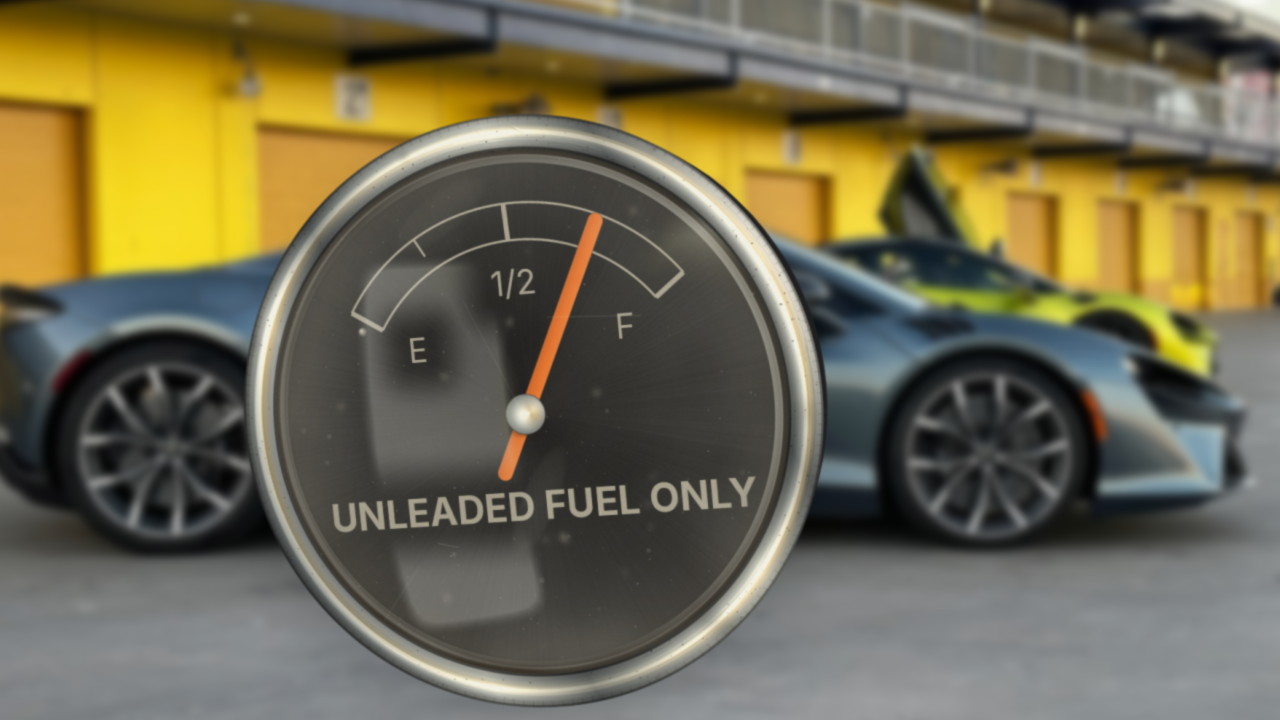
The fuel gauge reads **0.75**
